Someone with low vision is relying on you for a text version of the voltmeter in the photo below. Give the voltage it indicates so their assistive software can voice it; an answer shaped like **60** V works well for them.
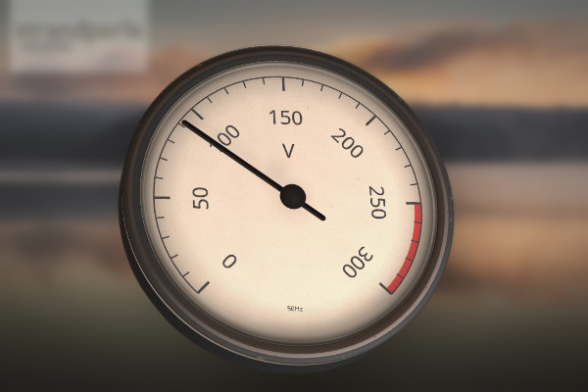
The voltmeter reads **90** V
